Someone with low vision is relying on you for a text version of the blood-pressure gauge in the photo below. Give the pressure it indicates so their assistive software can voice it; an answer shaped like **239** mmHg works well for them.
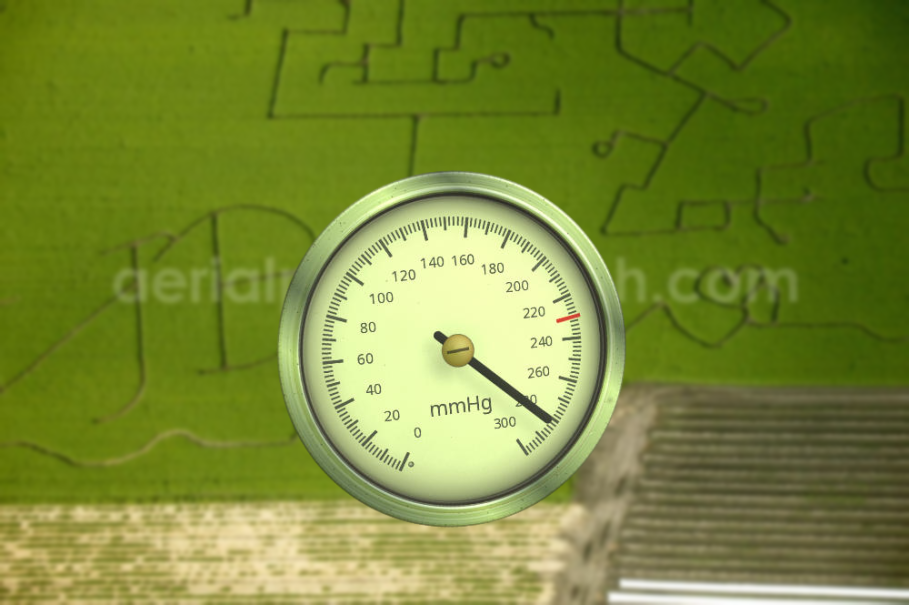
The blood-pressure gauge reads **282** mmHg
